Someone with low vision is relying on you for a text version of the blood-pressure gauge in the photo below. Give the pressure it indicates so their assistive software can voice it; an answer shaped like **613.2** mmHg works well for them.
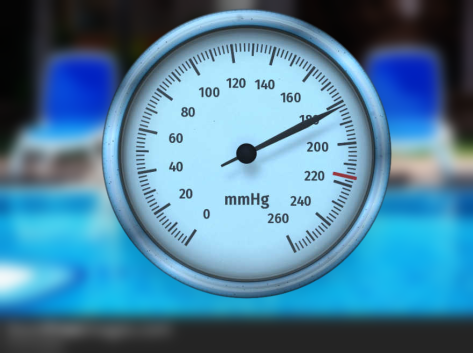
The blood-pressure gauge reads **182** mmHg
